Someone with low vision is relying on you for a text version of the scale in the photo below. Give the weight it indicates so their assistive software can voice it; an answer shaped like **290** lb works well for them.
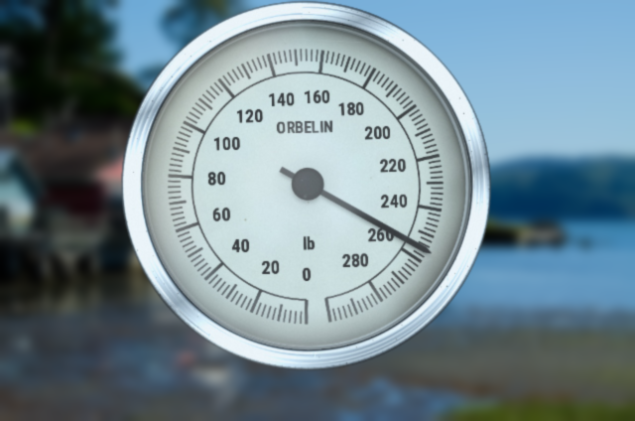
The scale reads **256** lb
